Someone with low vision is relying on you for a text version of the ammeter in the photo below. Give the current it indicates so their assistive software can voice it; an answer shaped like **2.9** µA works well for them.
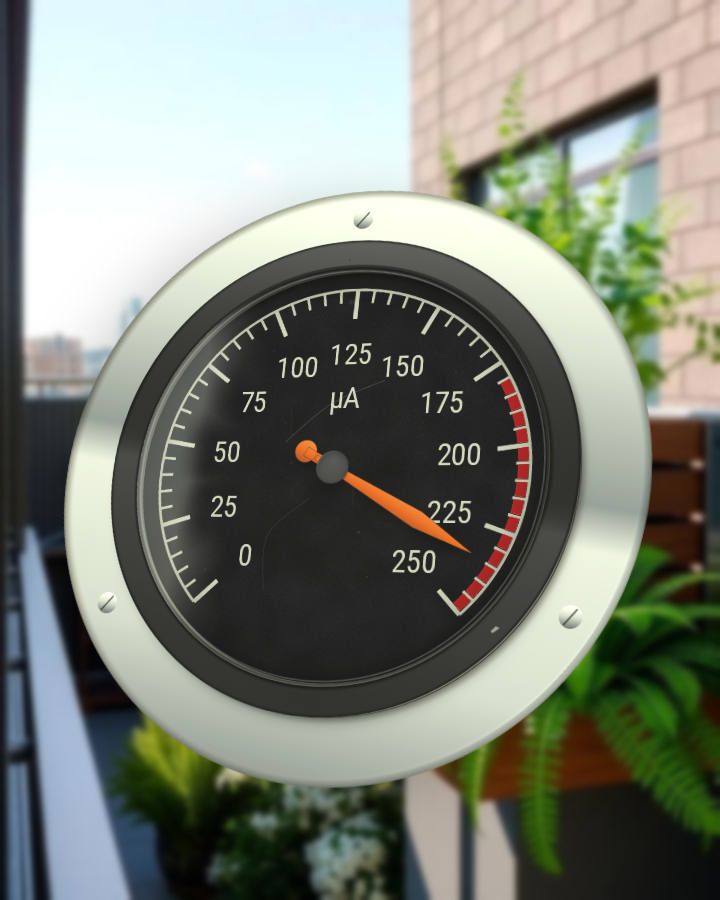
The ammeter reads **235** µA
